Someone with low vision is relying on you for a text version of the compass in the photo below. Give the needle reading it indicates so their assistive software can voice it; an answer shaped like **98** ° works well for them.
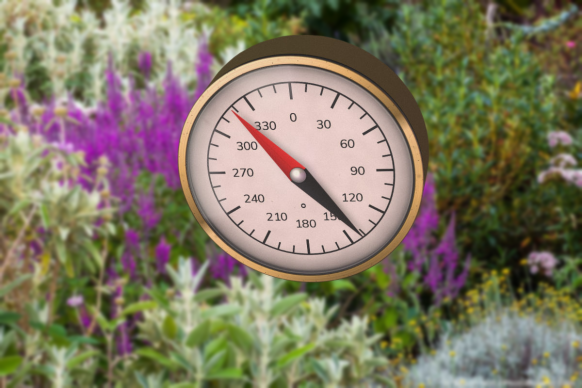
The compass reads **320** °
